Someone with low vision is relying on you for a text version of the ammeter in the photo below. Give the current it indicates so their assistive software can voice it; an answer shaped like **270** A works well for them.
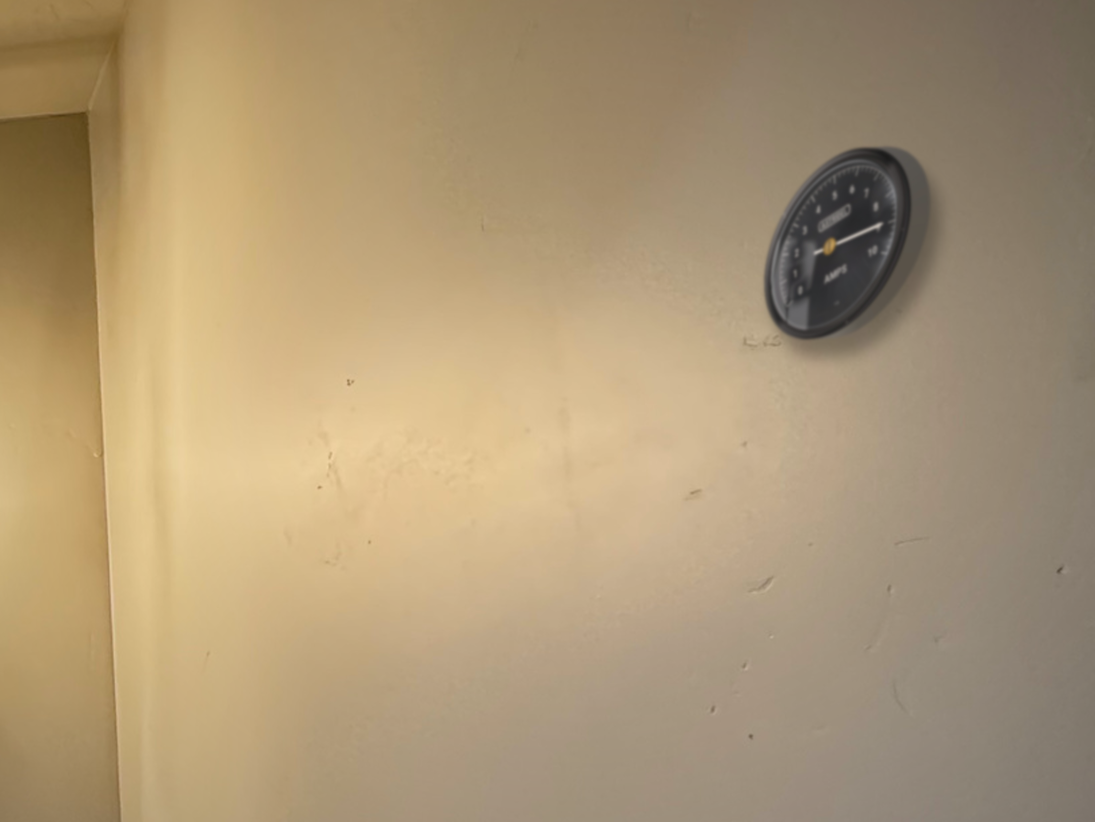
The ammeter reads **9** A
